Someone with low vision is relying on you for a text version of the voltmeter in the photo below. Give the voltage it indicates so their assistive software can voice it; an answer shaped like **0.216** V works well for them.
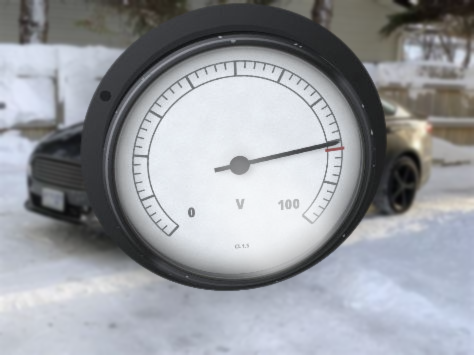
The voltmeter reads **80** V
